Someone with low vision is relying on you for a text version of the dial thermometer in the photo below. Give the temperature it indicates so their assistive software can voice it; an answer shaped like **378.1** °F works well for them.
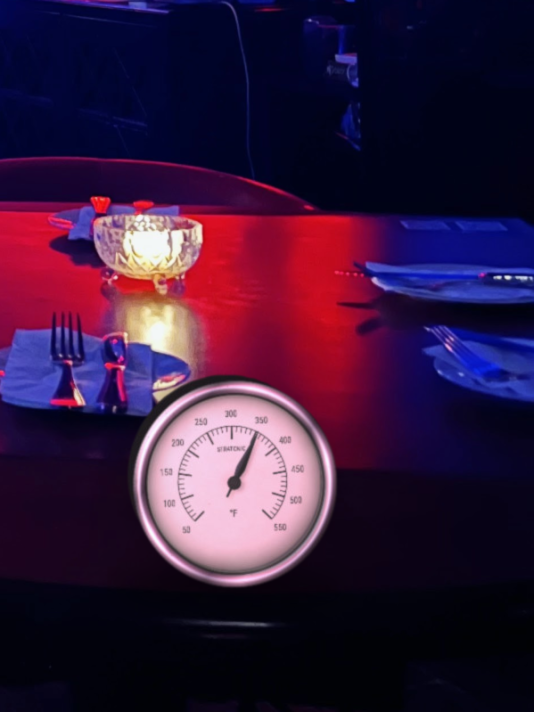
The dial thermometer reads **350** °F
